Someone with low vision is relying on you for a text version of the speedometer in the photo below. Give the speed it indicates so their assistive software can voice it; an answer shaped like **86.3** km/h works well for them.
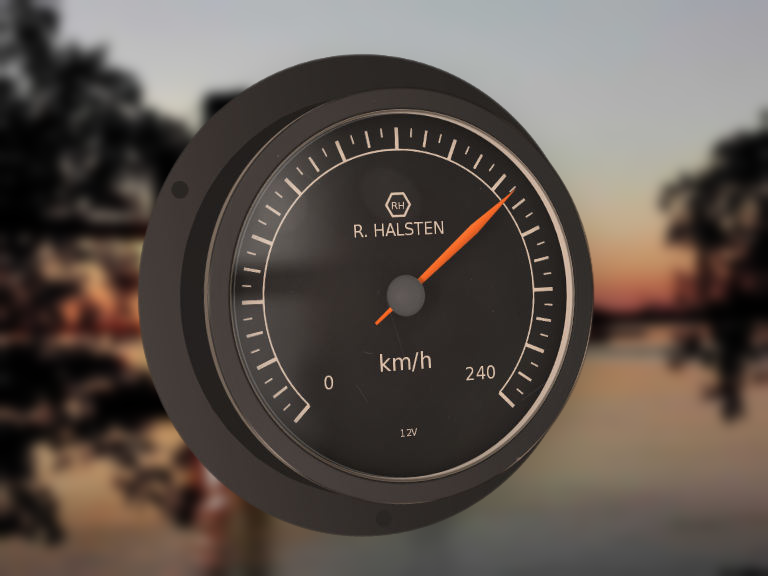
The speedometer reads **165** km/h
